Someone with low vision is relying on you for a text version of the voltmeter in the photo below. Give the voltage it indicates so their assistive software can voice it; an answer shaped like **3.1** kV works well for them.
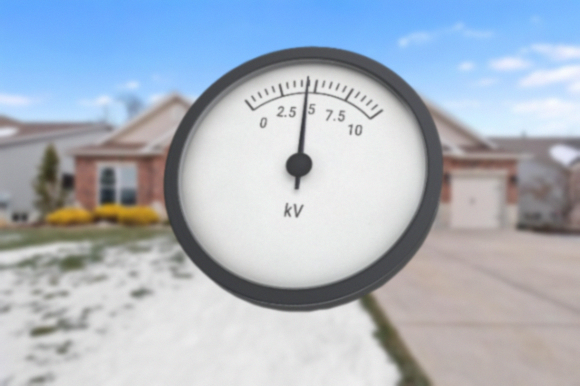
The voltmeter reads **4.5** kV
